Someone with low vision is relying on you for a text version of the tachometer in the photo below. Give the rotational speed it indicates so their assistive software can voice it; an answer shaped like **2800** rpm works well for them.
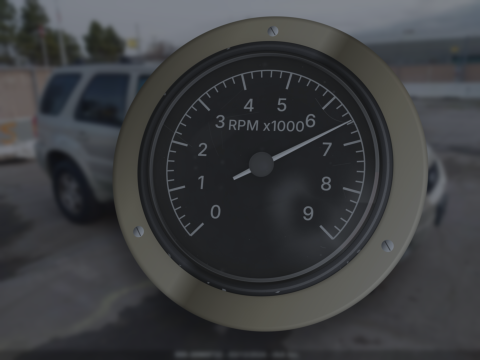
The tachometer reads **6600** rpm
